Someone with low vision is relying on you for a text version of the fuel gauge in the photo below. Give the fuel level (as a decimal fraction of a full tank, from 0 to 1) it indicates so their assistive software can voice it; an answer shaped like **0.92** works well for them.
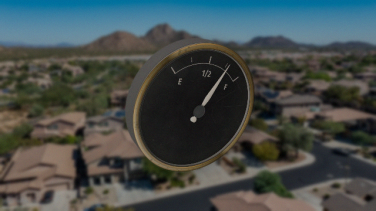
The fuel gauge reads **0.75**
